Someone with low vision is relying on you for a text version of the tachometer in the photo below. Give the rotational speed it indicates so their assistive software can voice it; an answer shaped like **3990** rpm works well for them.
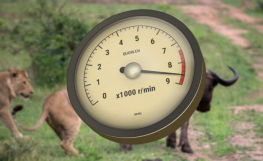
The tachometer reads **8600** rpm
